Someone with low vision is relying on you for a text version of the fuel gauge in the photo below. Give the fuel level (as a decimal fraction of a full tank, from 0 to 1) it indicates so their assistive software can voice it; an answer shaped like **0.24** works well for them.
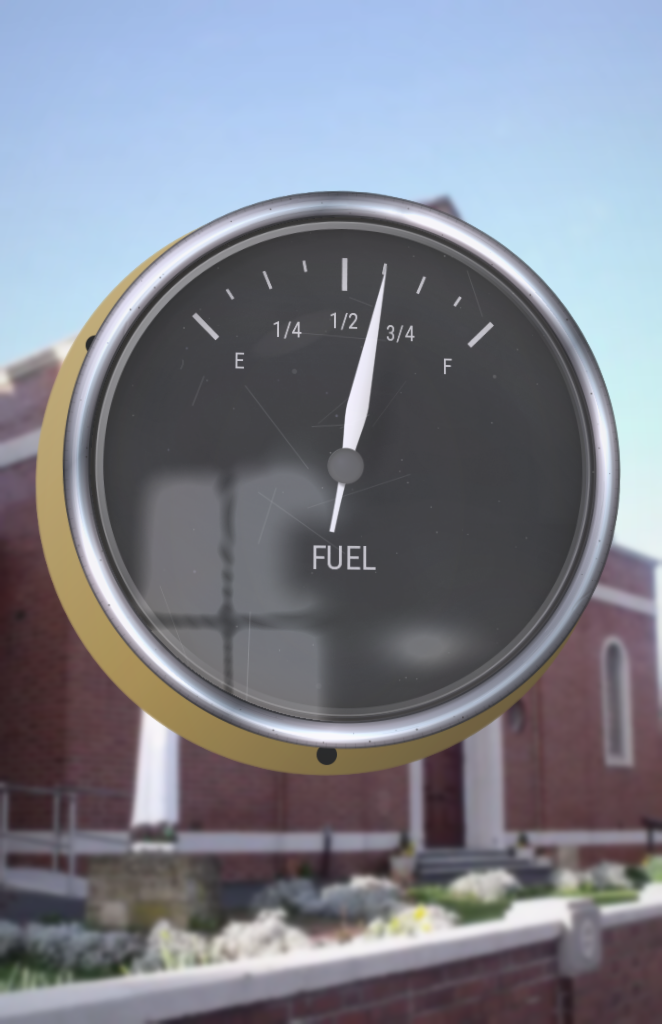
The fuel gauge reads **0.625**
